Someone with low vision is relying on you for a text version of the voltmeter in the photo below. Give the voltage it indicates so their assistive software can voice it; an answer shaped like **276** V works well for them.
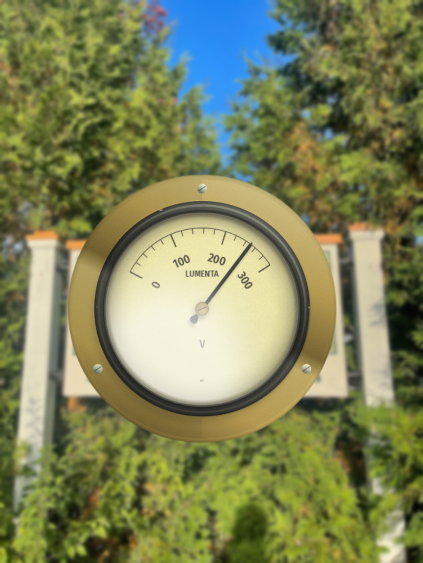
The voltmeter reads **250** V
